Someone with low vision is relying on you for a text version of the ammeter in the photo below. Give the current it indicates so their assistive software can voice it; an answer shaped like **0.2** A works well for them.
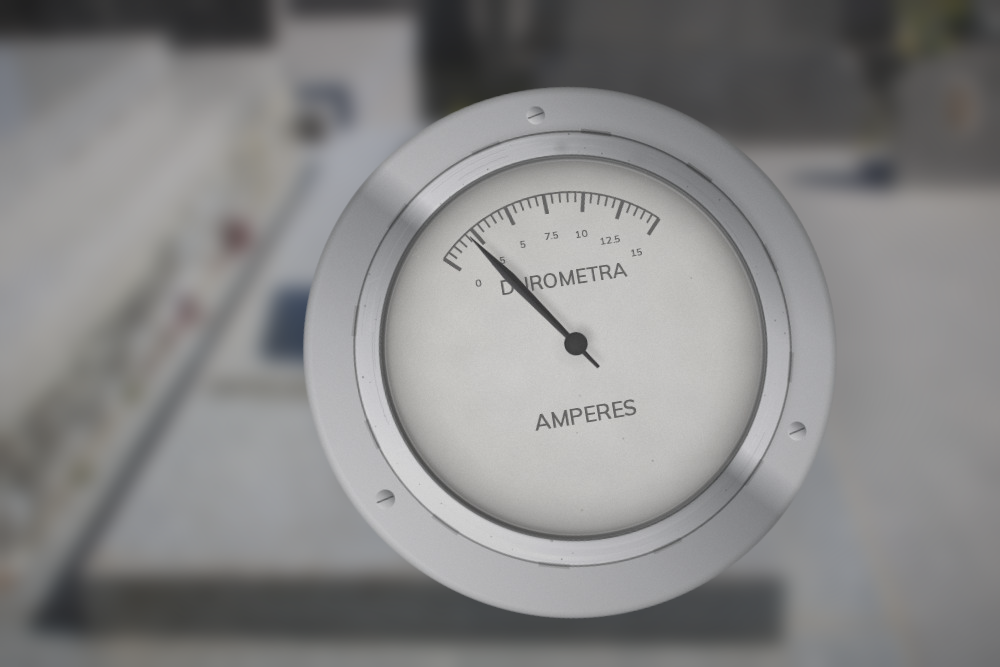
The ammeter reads **2** A
